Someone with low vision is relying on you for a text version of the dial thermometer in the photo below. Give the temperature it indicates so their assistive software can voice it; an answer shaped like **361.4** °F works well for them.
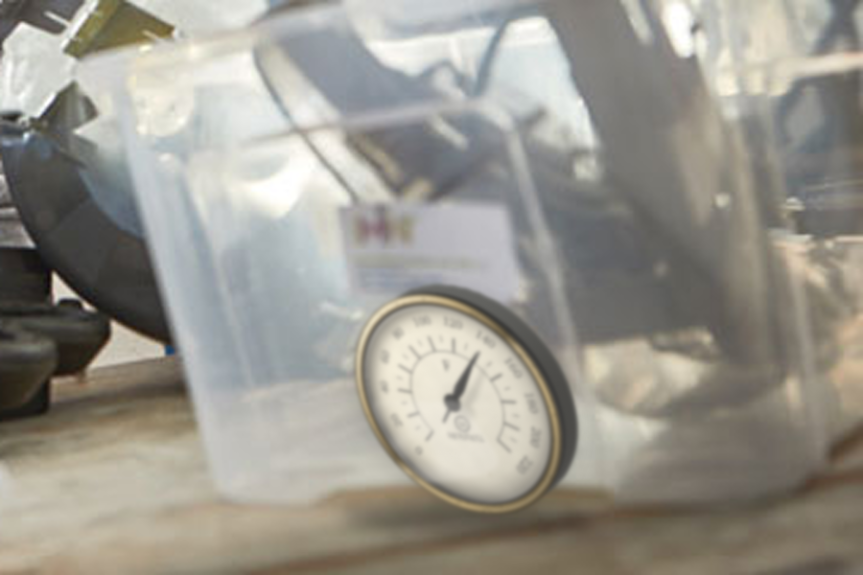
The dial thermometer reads **140** °F
